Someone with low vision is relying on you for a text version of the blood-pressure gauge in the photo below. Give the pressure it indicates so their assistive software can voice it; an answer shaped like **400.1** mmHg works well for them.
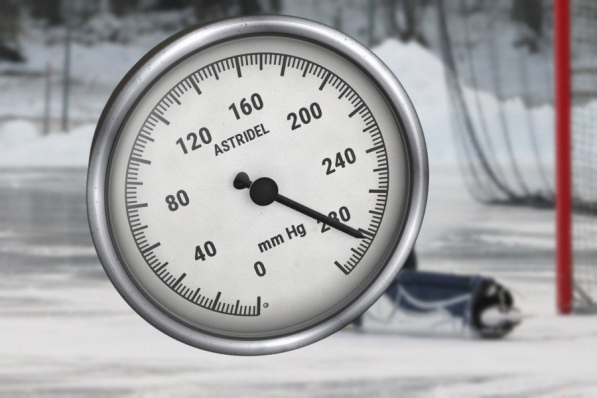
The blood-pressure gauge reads **282** mmHg
